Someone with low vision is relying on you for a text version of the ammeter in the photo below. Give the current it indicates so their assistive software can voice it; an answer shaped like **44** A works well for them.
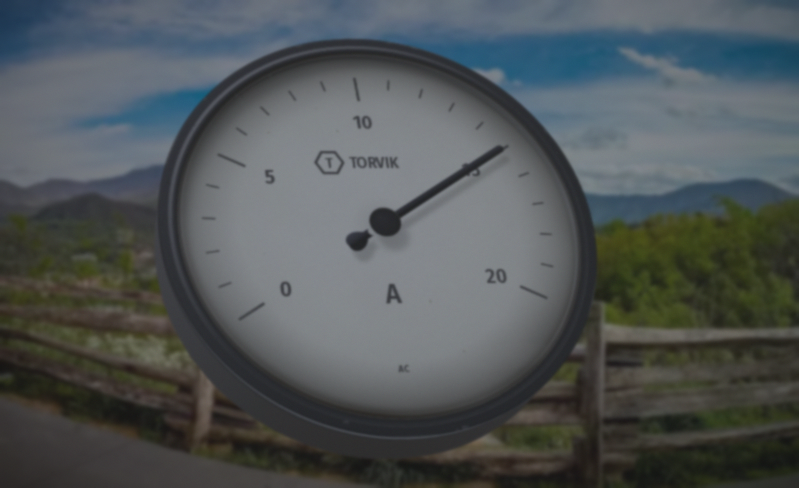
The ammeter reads **15** A
